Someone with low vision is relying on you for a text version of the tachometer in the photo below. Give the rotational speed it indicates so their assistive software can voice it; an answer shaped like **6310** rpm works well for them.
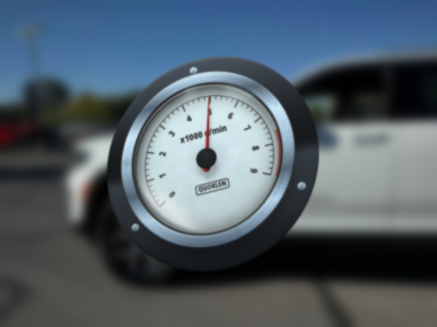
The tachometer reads **5000** rpm
